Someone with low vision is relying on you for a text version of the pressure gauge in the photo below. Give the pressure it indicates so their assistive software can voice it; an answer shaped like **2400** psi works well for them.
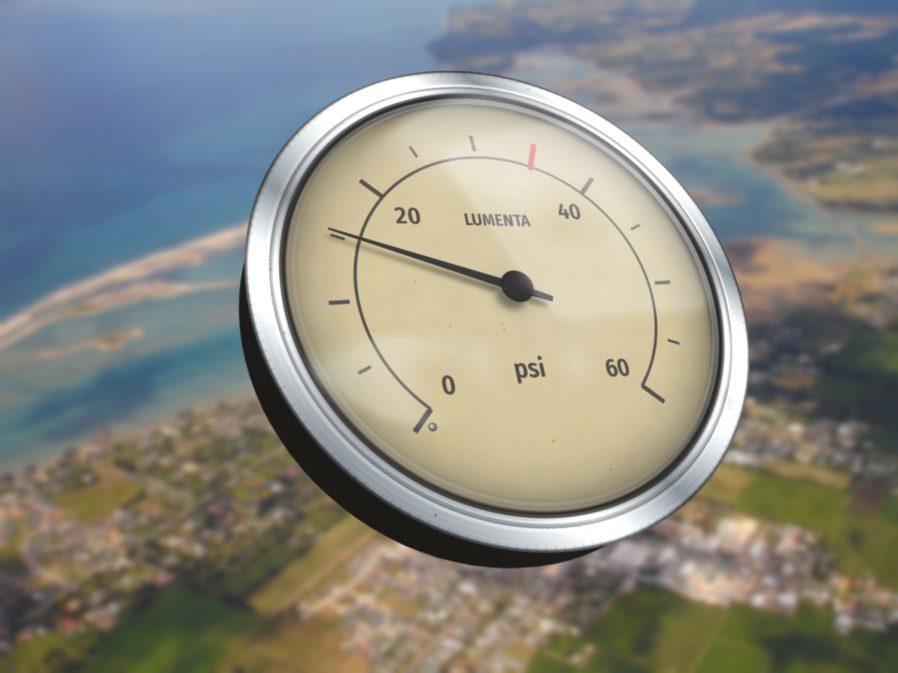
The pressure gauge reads **15** psi
